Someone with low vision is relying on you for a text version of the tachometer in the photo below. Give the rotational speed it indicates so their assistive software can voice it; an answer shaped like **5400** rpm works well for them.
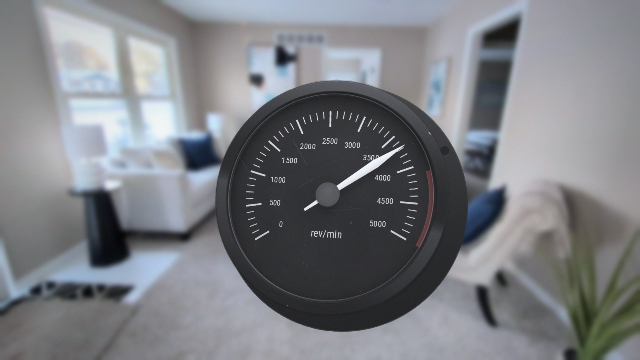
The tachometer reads **3700** rpm
